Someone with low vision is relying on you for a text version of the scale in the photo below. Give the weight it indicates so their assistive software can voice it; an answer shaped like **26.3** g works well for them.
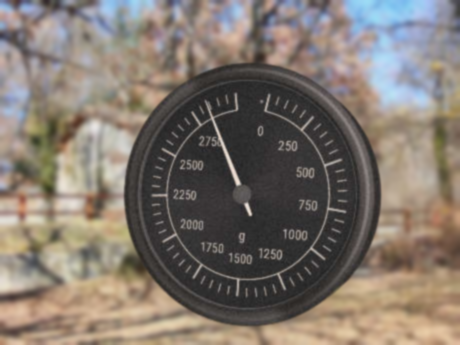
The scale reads **2850** g
